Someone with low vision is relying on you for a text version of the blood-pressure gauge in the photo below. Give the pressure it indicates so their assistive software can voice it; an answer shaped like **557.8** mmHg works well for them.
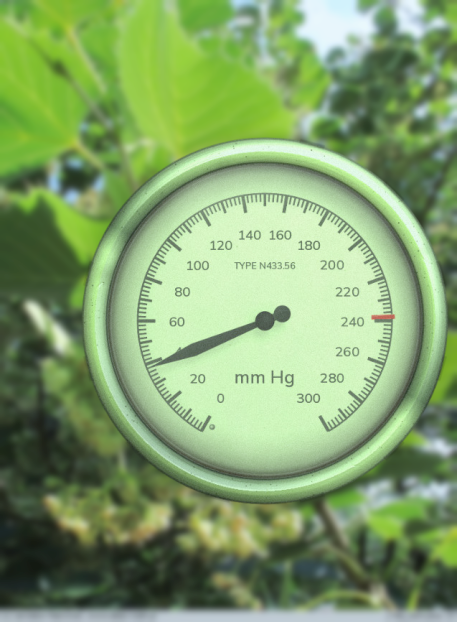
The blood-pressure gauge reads **38** mmHg
